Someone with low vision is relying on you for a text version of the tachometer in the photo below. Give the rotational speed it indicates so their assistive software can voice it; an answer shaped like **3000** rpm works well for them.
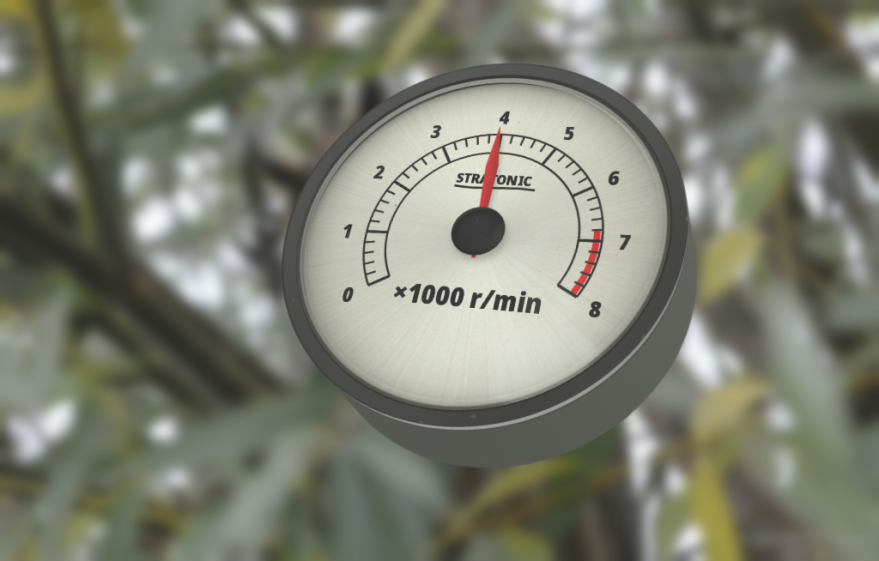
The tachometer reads **4000** rpm
